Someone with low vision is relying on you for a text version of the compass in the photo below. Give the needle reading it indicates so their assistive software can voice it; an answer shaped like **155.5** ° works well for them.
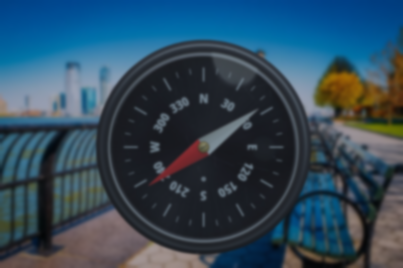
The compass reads **235** °
